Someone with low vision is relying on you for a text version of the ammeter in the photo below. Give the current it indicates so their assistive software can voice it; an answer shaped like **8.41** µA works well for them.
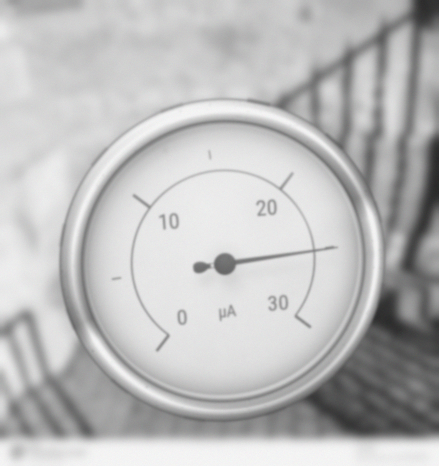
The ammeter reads **25** µA
